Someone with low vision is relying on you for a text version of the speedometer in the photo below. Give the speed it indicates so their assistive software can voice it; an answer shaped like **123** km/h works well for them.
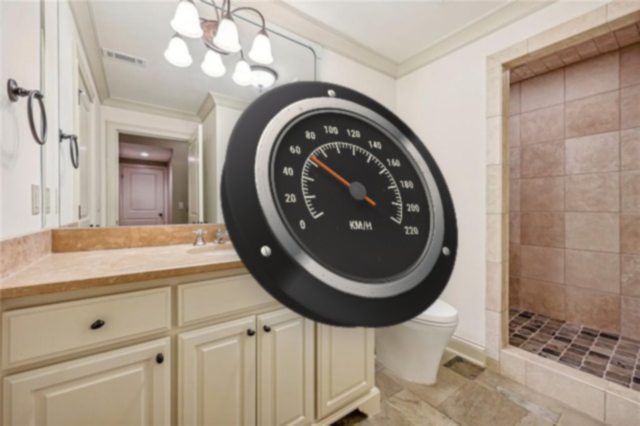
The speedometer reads **60** km/h
